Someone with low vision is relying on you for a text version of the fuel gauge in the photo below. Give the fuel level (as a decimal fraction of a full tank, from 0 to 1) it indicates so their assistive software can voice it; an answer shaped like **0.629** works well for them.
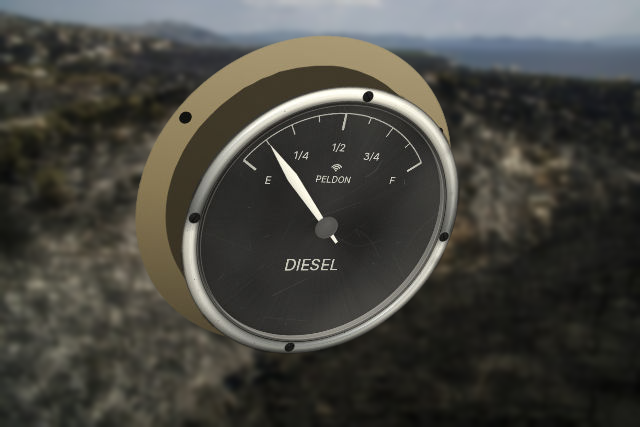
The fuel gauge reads **0.125**
